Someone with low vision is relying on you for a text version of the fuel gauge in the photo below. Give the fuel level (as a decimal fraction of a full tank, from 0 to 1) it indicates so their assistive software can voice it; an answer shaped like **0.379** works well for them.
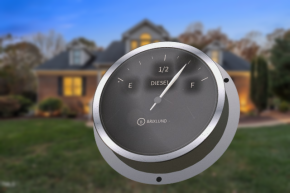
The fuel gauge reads **0.75**
